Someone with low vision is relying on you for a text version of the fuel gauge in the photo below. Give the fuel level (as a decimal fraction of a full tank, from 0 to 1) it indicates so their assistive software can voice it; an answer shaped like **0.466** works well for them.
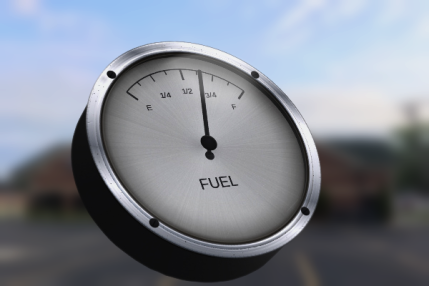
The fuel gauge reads **0.625**
